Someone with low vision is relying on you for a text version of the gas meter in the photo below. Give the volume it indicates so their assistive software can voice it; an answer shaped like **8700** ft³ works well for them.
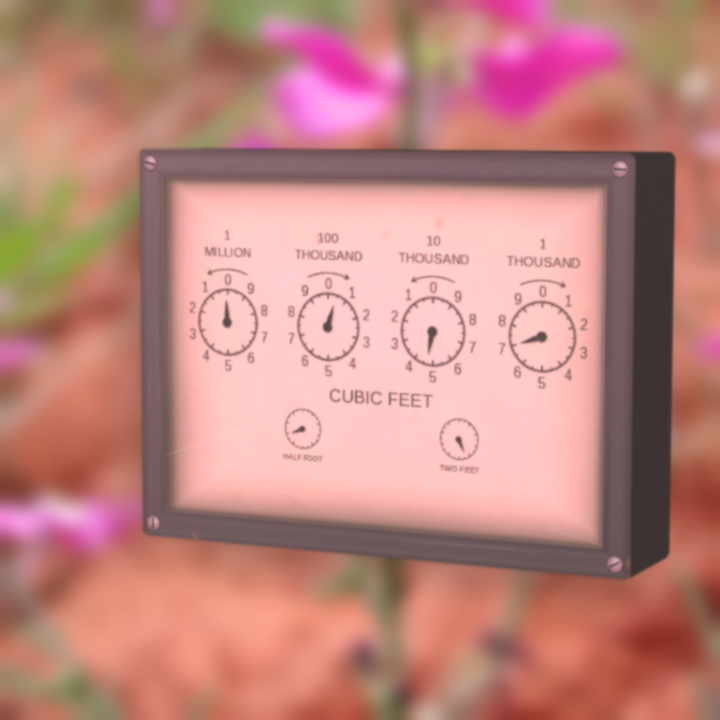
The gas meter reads **4700** ft³
